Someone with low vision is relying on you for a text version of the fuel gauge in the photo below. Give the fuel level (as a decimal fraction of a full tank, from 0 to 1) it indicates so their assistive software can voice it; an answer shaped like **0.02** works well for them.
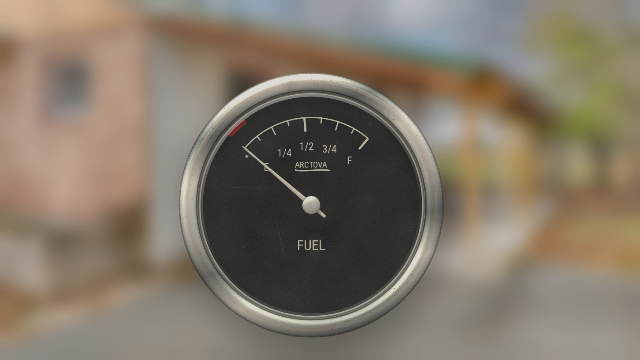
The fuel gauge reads **0**
